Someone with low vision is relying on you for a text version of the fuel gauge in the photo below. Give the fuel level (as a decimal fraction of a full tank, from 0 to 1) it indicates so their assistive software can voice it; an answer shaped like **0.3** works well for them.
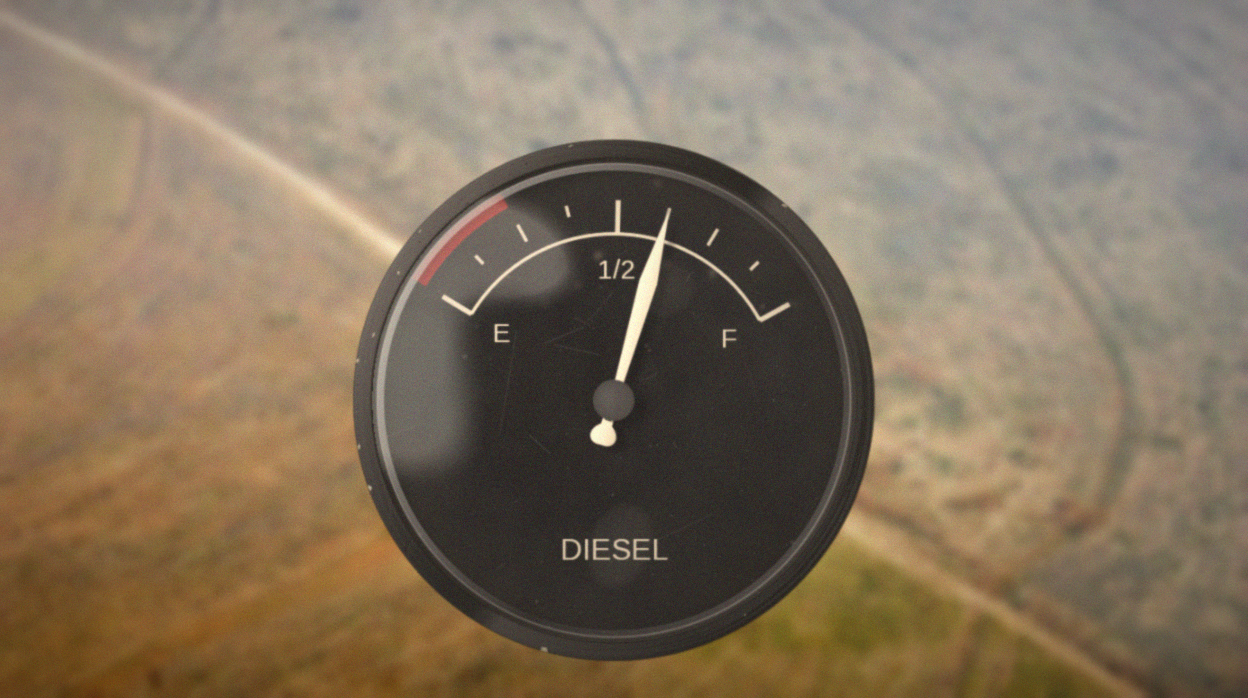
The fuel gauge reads **0.625**
